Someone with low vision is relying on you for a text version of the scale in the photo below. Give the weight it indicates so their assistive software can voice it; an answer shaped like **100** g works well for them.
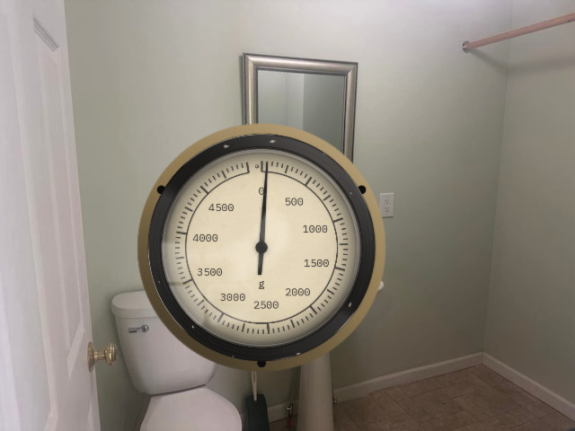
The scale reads **50** g
